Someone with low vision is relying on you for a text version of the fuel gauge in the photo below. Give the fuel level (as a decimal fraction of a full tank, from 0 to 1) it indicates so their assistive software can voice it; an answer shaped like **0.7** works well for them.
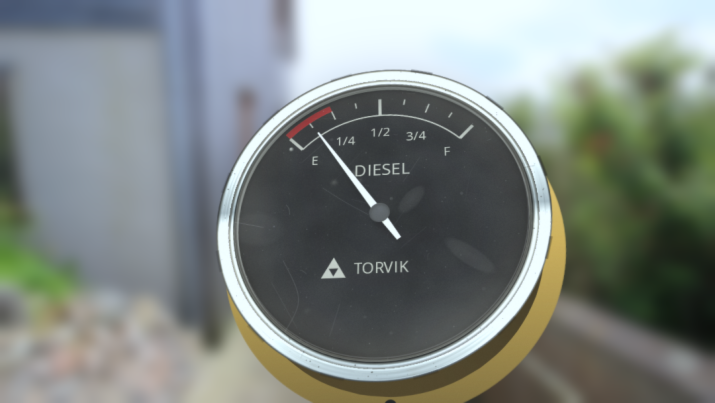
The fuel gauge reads **0.125**
